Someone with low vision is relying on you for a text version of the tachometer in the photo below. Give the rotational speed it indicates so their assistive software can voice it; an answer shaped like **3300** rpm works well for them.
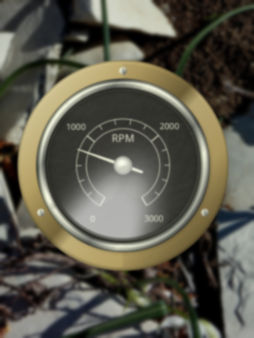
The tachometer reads **800** rpm
